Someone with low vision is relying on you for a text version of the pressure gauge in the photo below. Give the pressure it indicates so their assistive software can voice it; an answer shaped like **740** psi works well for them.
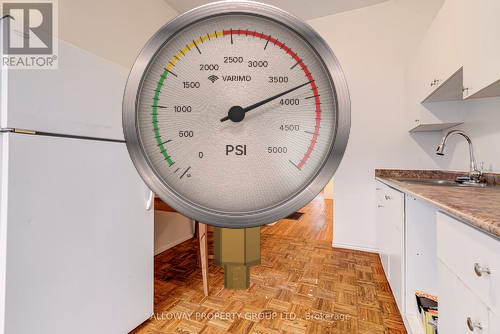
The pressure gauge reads **3800** psi
